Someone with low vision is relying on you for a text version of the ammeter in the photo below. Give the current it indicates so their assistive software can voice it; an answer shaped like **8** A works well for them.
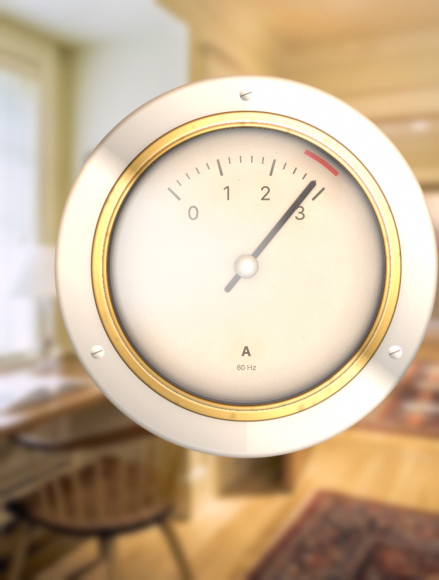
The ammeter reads **2.8** A
